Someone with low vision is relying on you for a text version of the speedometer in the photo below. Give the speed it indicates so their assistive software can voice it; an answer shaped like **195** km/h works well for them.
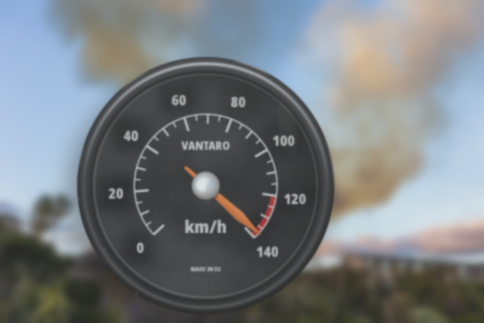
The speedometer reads **137.5** km/h
